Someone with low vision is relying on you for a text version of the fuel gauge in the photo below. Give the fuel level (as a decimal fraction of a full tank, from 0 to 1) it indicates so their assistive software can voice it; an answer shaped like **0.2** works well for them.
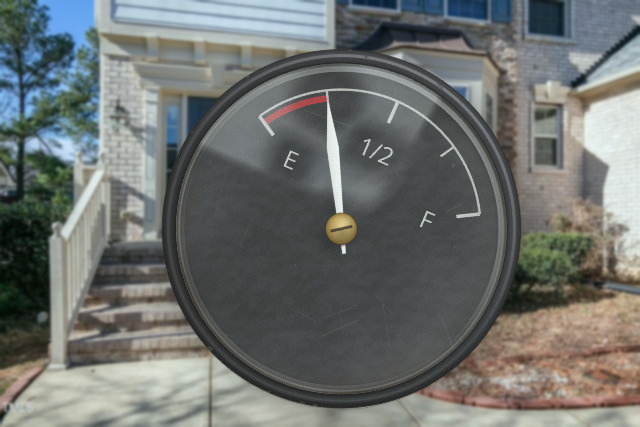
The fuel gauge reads **0.25**
